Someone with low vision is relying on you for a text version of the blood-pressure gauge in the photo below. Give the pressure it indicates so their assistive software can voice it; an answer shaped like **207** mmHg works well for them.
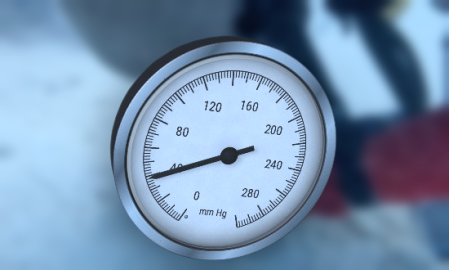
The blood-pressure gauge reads **40** mmHg
